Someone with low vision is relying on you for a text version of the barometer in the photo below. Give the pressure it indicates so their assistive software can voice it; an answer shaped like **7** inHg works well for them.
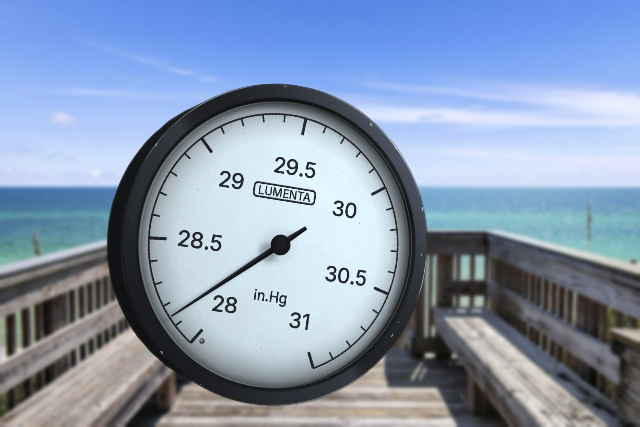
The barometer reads **28.15** inHg
